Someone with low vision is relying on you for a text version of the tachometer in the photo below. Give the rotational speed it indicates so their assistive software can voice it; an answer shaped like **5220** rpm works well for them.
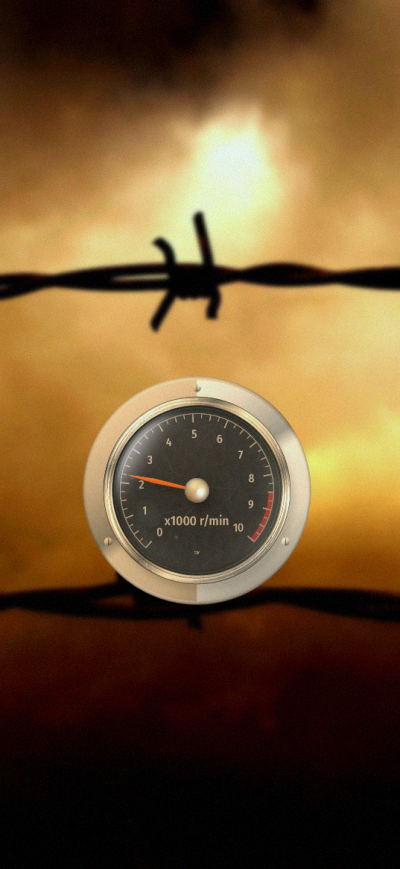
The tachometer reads **2250** rpm
